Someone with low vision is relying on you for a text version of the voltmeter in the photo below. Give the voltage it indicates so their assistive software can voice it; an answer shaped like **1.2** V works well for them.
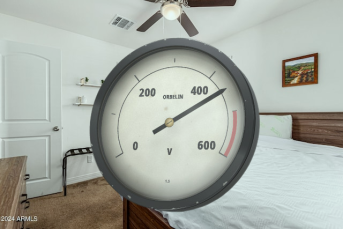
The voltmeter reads **450** V
